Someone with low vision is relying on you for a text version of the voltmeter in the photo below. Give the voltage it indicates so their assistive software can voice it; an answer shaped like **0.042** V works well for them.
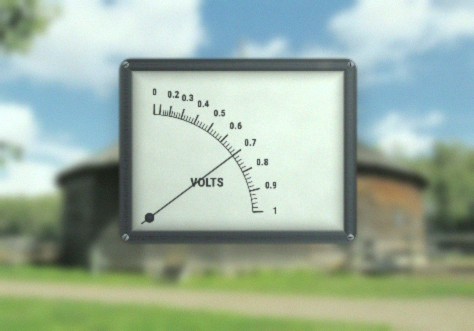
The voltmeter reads **0.7** V
